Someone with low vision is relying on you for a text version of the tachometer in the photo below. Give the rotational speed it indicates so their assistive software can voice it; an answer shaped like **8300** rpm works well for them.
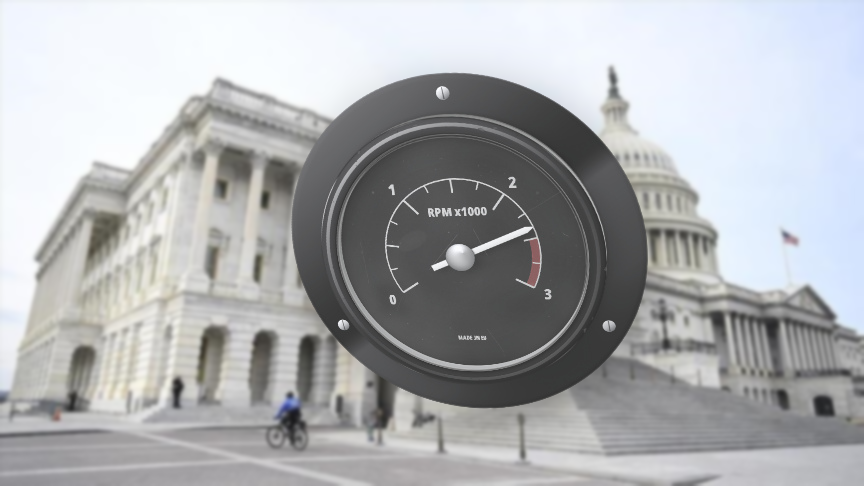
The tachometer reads **2375** rpm
